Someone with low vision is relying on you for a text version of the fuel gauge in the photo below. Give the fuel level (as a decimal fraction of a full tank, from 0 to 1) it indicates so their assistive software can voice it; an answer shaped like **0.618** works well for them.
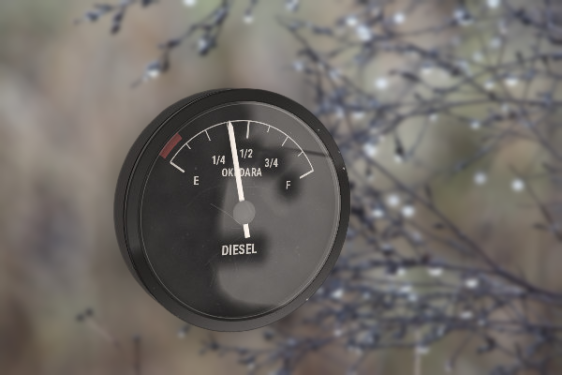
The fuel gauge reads **0.375**
